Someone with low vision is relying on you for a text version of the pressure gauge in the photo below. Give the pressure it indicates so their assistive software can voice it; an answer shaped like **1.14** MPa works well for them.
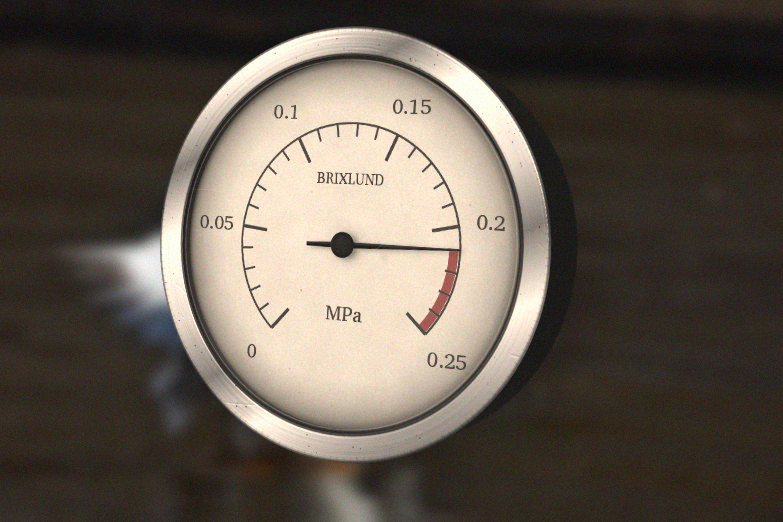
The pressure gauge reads **0.21** MPa
